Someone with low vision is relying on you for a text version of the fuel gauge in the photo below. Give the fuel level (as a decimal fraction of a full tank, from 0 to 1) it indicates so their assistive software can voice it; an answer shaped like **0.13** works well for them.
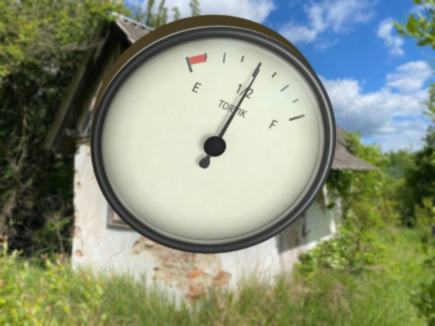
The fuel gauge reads **0.5**
